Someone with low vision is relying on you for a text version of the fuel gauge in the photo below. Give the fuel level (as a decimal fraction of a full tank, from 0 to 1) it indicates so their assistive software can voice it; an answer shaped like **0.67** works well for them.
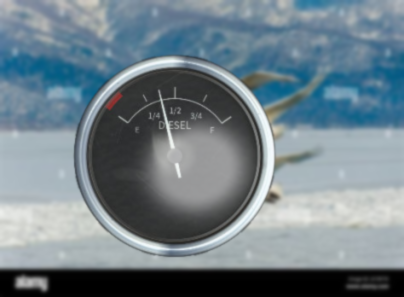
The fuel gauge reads **0.375**
